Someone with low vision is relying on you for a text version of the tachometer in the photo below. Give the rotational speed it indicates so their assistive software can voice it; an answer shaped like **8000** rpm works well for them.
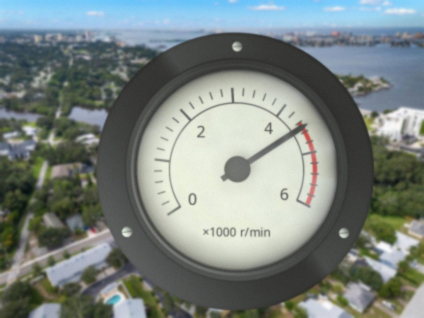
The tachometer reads **4500** rpm
